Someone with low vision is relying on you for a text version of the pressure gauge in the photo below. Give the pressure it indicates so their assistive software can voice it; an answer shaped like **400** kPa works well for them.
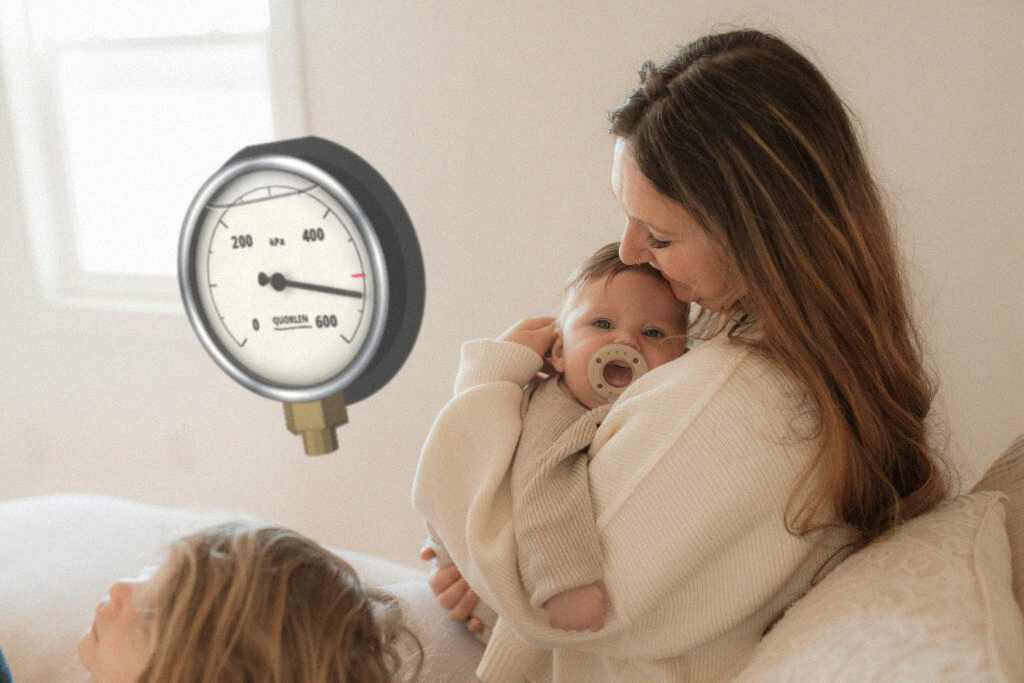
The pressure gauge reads **525** kPa
